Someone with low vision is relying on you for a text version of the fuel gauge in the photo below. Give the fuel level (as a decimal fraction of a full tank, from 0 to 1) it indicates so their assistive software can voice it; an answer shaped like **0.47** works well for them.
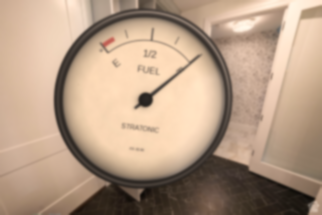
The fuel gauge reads **1**
